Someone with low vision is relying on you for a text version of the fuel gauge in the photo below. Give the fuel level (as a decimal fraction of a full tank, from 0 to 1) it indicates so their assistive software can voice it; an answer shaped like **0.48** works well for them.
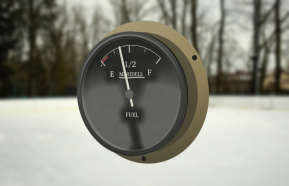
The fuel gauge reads **0.375**
